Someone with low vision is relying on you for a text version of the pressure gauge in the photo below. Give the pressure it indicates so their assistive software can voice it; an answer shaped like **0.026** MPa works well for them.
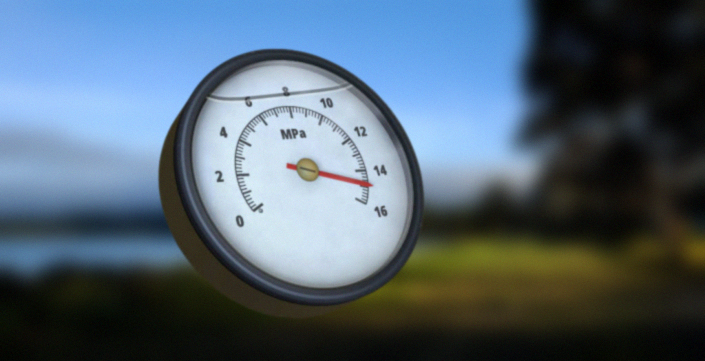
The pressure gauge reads **15** MPa
